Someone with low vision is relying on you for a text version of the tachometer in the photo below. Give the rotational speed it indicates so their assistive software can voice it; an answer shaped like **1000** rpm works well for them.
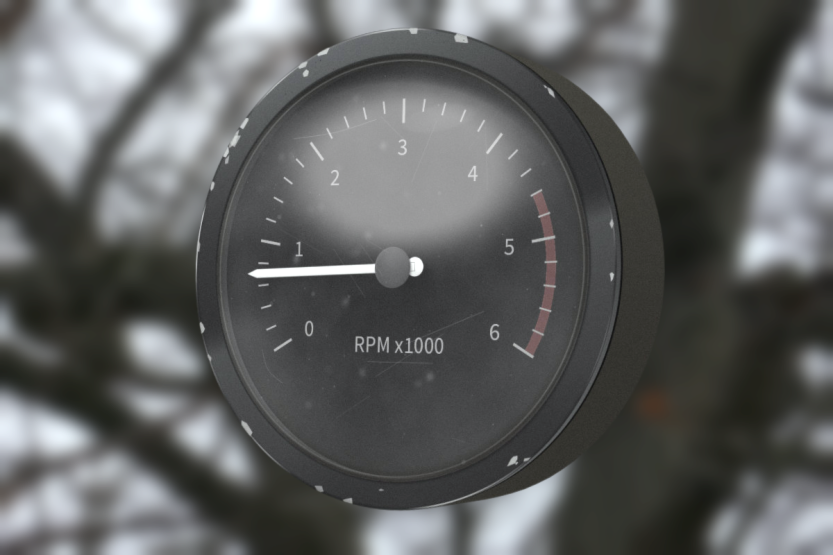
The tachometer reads **700** rpm
